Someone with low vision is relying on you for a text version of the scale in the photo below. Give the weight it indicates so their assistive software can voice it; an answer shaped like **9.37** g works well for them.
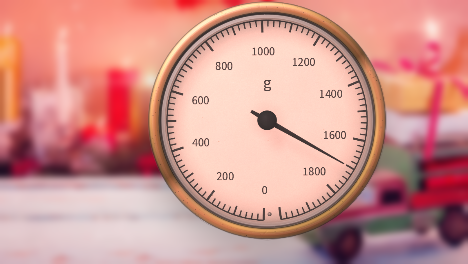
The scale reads **1700** g
